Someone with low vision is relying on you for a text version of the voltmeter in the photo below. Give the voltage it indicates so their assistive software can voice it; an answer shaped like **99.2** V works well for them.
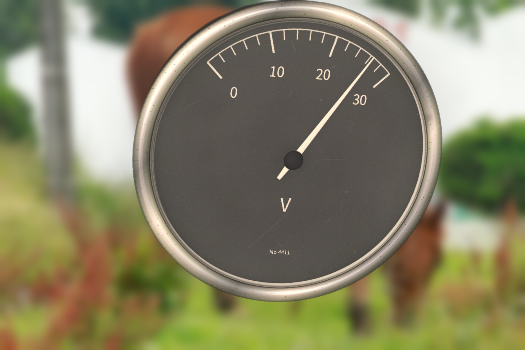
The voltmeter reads **26** V
